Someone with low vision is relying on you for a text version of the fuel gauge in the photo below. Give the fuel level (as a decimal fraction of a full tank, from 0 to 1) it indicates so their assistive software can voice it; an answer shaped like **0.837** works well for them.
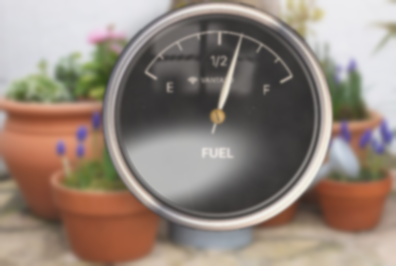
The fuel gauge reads **0.625**
